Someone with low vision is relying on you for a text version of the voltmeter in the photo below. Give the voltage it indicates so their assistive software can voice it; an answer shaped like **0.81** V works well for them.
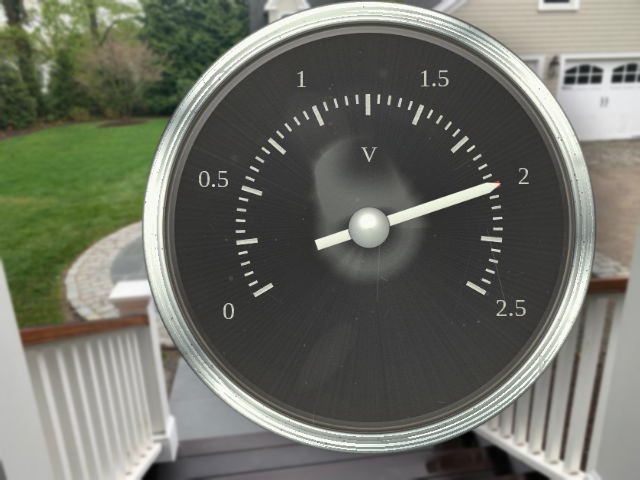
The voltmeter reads **2** V
